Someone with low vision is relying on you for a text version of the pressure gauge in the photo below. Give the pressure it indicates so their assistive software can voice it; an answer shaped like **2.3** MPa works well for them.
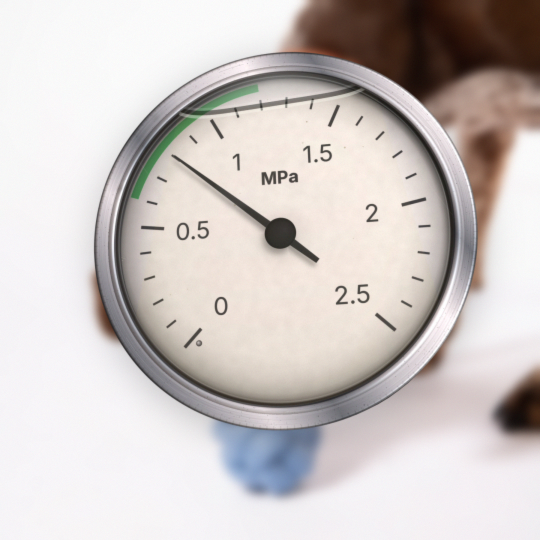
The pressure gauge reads **0.8** MPa
